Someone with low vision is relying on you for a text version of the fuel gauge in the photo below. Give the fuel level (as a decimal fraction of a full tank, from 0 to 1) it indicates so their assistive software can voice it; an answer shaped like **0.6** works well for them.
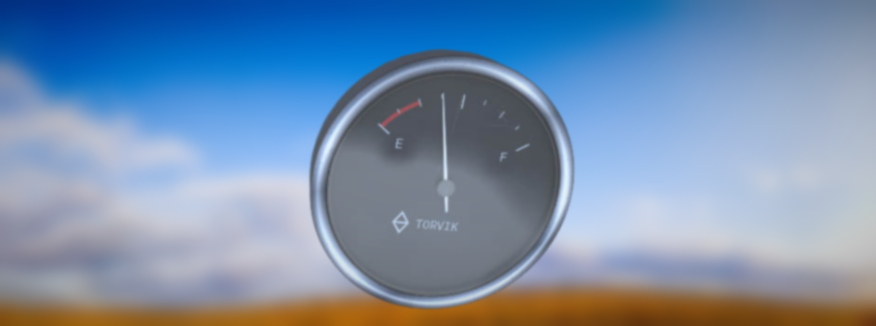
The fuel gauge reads **0.375**
